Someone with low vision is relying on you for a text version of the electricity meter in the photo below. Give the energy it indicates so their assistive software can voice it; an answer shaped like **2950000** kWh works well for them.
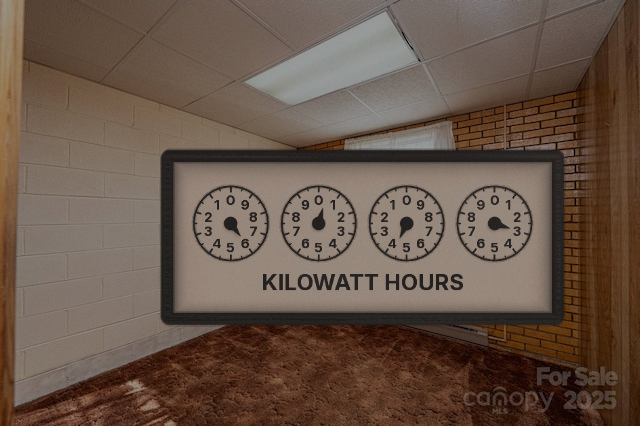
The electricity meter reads **6043** kWh
